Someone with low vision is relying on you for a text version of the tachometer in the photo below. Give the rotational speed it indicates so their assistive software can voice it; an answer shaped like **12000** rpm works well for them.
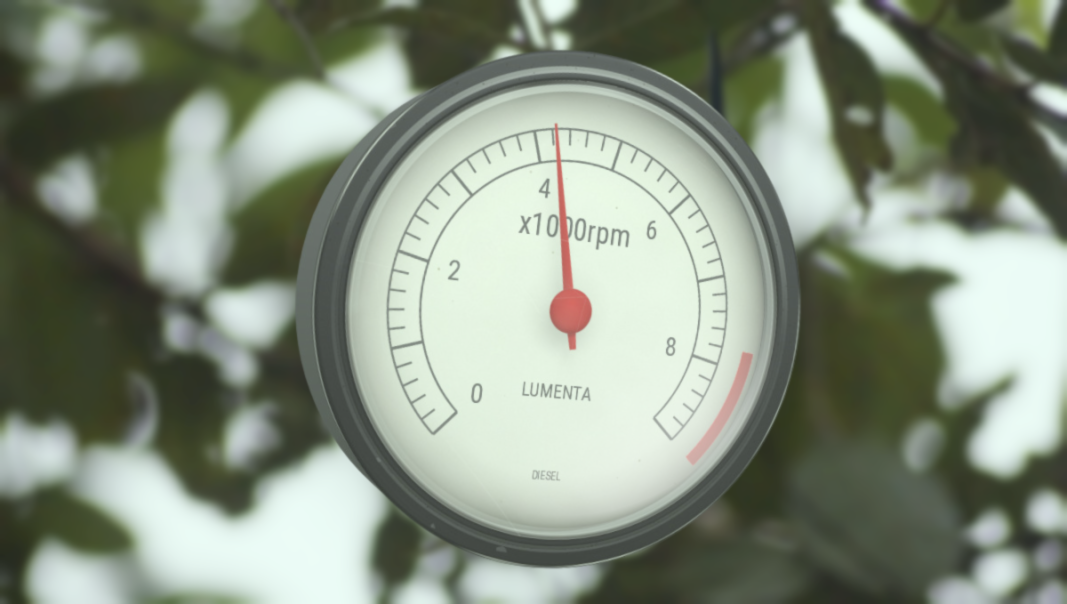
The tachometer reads **4200** rpm
